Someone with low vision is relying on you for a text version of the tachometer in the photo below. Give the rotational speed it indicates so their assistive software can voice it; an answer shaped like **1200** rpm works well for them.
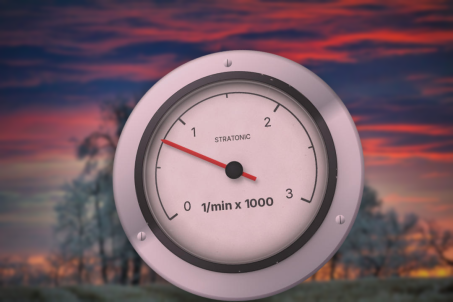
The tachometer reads **750** rpm
